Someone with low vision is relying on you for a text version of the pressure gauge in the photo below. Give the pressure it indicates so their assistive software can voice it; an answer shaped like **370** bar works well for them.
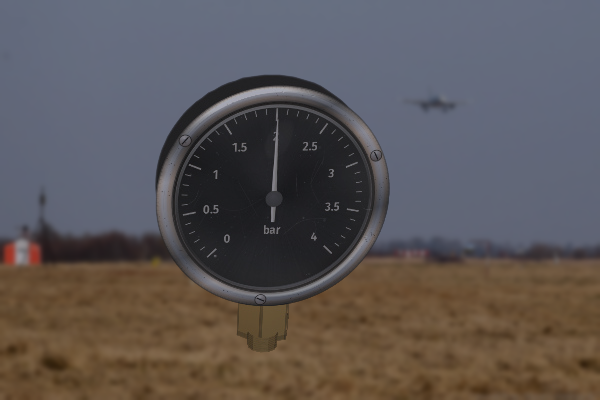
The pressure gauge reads **2** bar
